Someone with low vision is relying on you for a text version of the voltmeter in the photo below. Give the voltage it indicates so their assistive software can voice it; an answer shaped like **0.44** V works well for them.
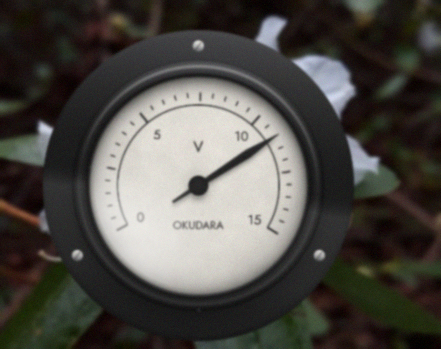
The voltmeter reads **11** V
